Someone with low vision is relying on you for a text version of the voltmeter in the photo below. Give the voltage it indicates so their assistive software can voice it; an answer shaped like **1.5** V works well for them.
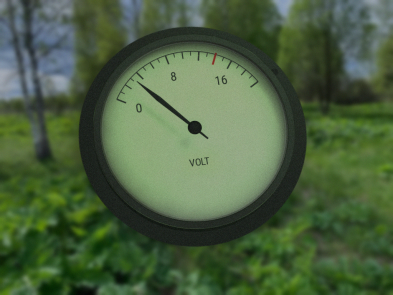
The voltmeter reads **3** V
